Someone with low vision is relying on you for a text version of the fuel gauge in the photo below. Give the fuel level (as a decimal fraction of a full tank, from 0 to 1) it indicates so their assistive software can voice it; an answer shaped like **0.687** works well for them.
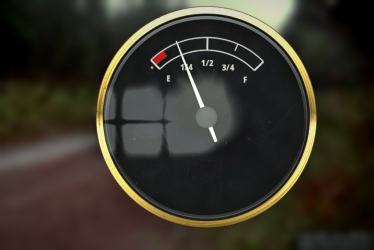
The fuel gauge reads **0.25**
